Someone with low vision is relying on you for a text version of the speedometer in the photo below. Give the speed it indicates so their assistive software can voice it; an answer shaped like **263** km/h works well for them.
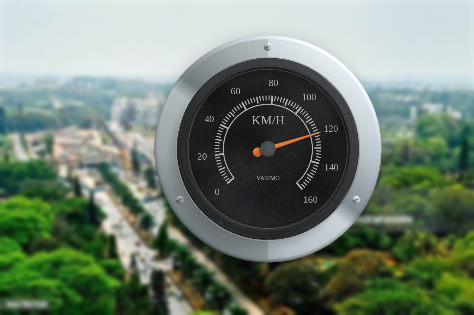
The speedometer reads **120** km/h
